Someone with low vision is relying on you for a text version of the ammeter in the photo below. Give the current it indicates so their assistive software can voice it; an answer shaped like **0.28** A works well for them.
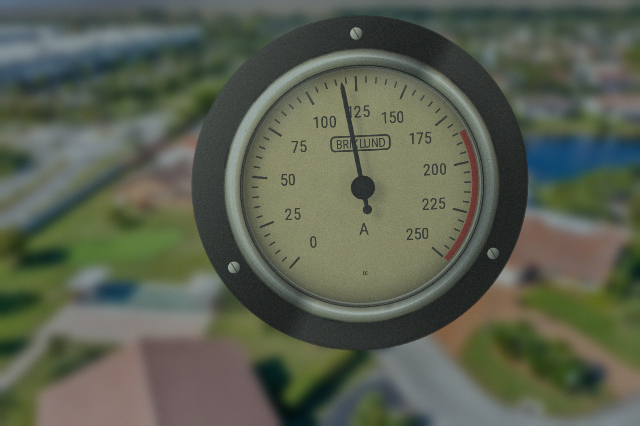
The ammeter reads **117.5** A
